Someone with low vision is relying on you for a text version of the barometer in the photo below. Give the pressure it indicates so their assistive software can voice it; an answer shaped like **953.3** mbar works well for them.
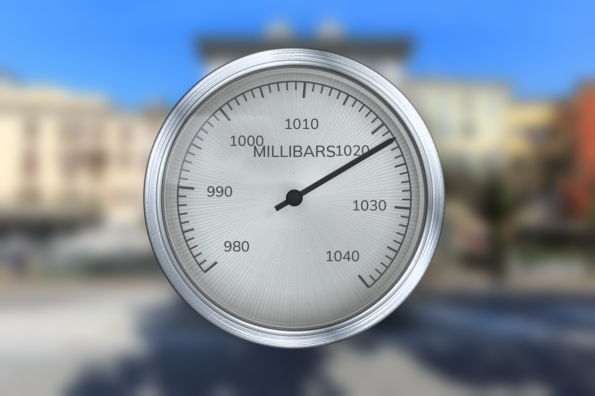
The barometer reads **1022** mbar
